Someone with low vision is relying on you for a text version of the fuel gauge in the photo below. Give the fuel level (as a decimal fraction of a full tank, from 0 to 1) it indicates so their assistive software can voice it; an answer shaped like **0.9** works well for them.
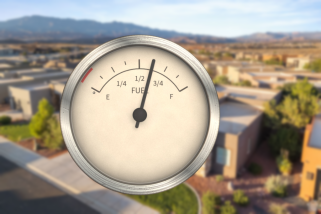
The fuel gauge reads **0.625**
